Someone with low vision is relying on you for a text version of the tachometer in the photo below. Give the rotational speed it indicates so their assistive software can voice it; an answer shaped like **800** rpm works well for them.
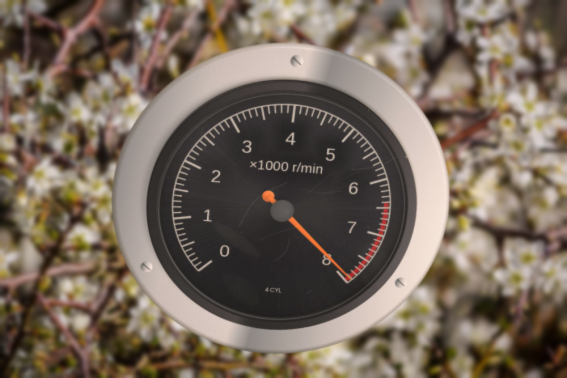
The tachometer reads **7900** rpm
